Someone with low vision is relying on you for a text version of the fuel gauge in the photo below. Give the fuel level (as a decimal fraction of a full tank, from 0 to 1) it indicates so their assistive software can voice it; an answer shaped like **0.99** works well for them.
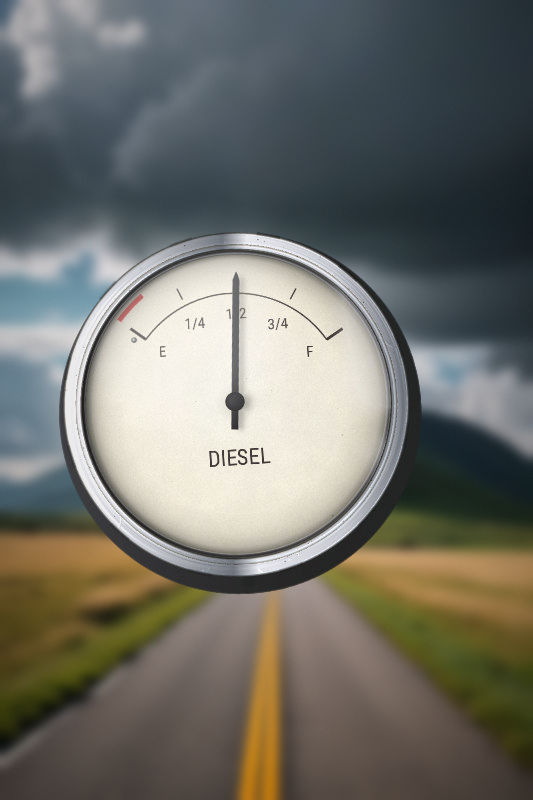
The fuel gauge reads **0.5**
